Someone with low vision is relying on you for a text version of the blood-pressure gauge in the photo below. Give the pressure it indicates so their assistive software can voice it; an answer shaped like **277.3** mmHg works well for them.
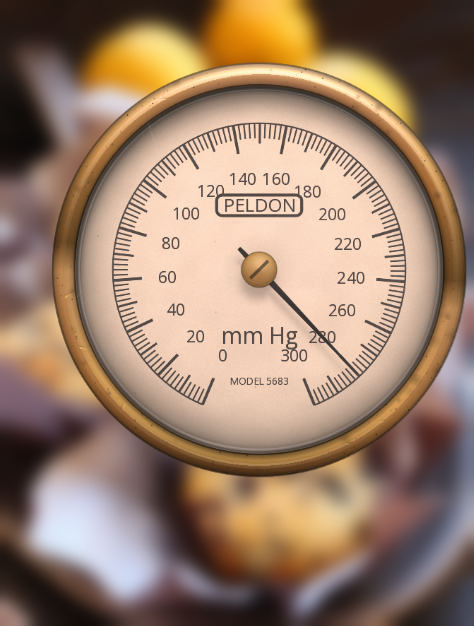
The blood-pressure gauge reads **280** mmHg
